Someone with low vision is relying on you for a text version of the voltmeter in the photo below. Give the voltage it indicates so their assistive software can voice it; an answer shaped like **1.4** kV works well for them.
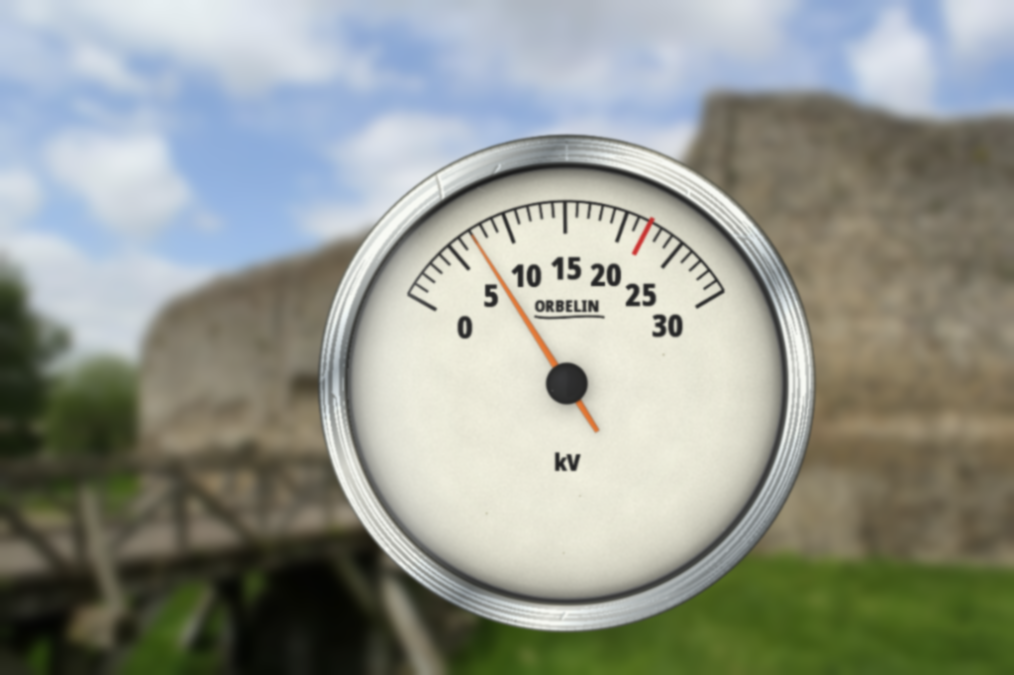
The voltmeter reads **7** kV
